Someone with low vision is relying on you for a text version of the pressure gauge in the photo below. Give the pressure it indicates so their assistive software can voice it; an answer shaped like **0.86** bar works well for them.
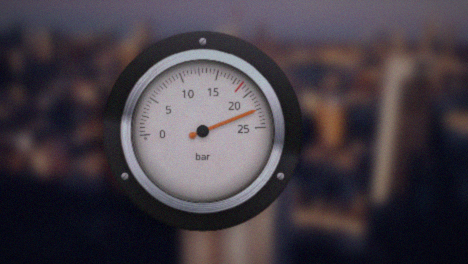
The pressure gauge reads **22.5** bar
